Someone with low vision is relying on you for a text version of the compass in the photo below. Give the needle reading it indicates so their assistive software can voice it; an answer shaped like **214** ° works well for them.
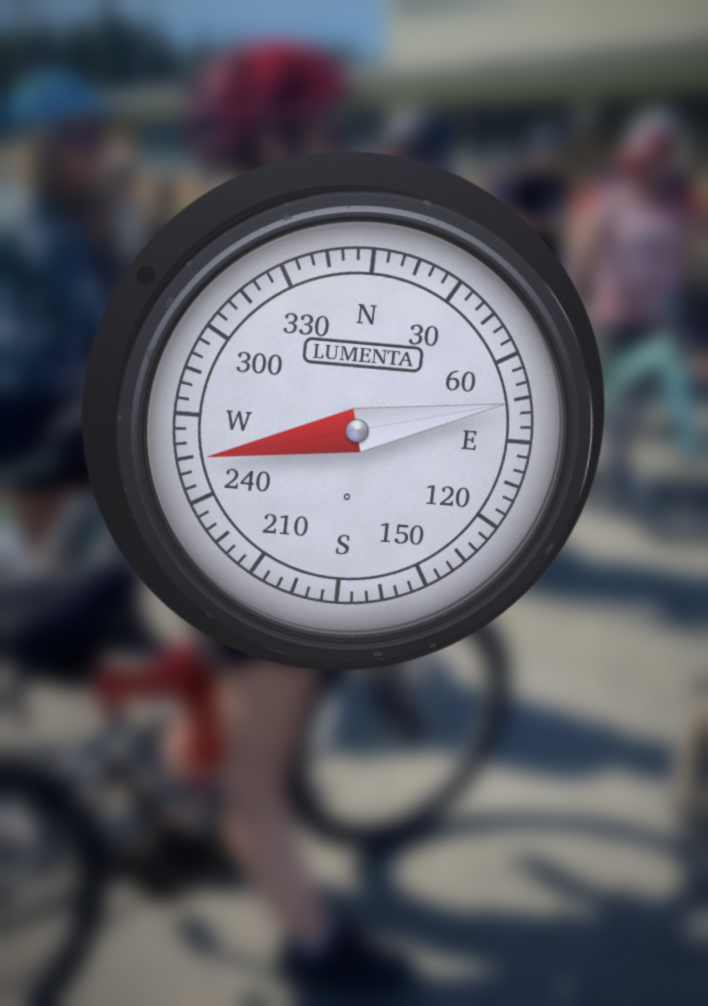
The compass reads **255** °
